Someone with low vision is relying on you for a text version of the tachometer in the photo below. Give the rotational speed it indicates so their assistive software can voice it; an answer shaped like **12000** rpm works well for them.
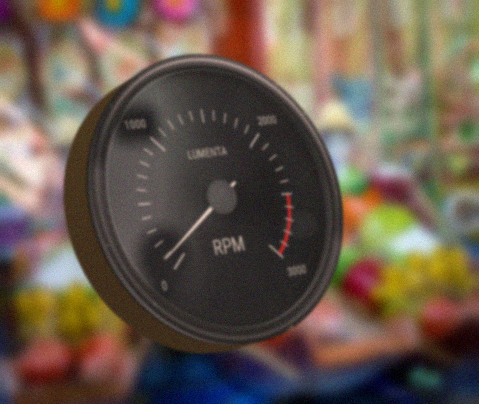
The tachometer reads **100** rpm
